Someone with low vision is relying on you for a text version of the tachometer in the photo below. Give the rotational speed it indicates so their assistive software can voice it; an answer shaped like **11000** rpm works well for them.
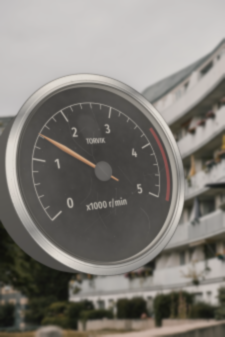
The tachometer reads **1400** rpm
